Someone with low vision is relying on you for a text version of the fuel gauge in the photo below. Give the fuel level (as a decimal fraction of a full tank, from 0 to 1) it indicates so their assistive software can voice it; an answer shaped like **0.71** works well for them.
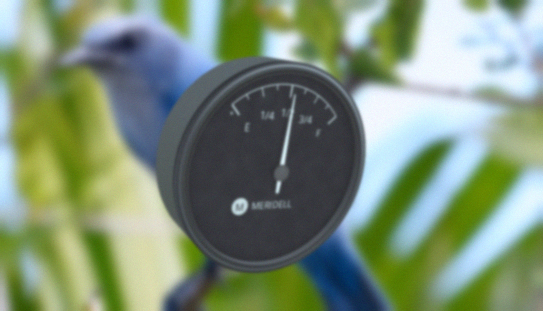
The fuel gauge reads **0.5**
